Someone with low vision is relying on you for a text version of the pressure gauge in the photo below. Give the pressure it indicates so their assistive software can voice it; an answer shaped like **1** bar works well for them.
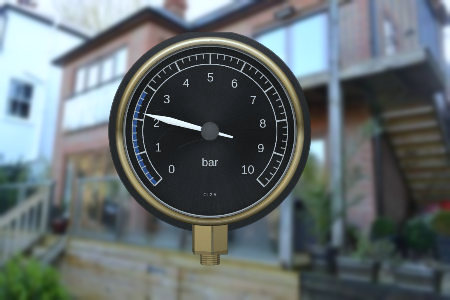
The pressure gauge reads **2.2** bar
